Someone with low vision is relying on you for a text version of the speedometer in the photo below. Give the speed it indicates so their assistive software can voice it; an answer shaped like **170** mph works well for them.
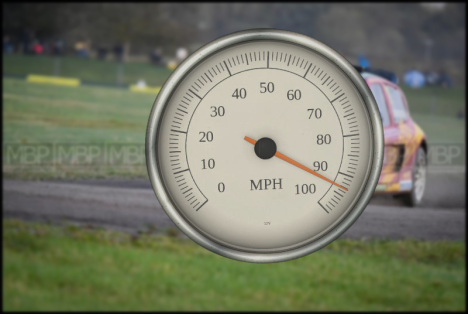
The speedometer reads **93** mph
